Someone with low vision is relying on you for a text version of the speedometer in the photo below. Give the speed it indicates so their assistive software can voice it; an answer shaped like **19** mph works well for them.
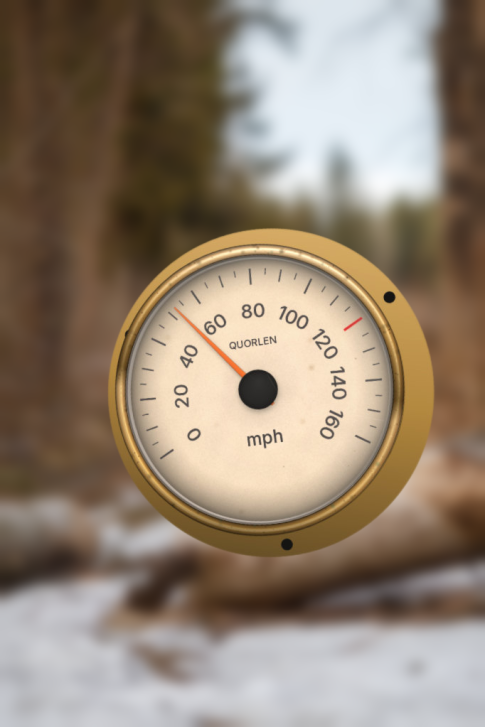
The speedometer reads **52.5** mph
